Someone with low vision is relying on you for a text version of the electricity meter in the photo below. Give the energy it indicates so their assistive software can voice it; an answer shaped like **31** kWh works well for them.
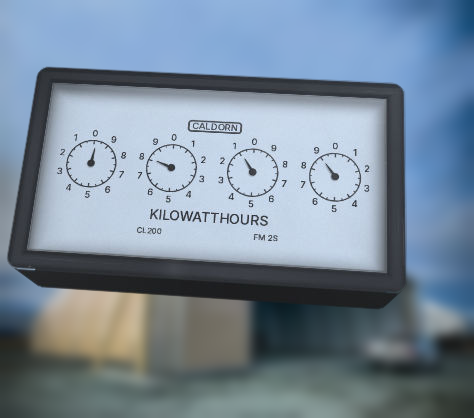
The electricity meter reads **9809** kWh
